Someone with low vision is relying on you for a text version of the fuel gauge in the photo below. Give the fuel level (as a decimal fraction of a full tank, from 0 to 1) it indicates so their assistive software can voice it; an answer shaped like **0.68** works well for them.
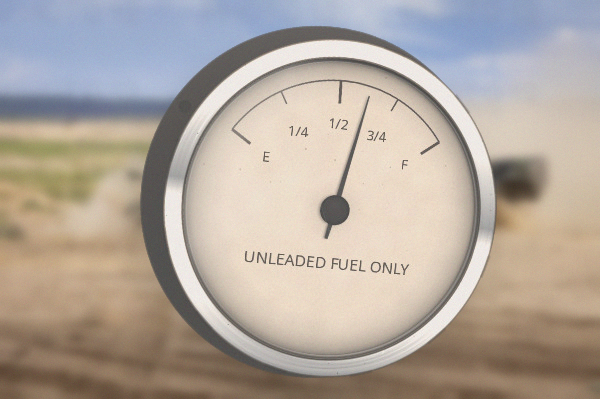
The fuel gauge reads **0.625**
